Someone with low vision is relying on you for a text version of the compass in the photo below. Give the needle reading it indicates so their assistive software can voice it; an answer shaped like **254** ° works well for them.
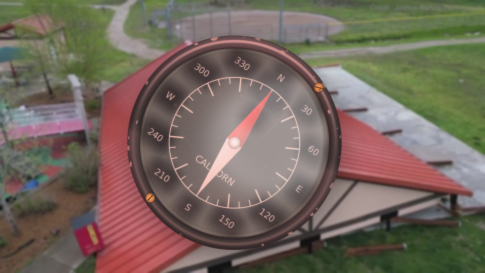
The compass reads **0** °
